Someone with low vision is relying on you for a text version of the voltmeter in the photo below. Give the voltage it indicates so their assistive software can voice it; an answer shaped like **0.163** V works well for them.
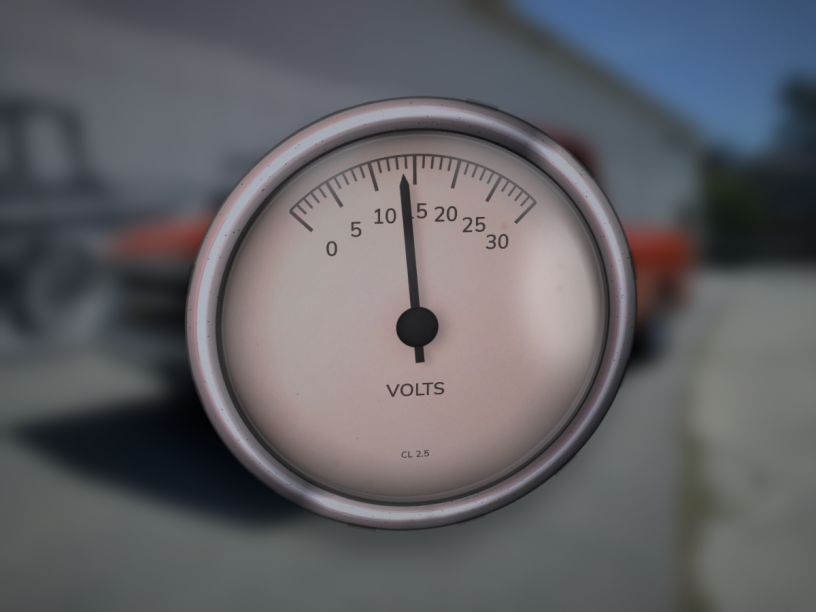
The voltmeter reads **13.5** V
